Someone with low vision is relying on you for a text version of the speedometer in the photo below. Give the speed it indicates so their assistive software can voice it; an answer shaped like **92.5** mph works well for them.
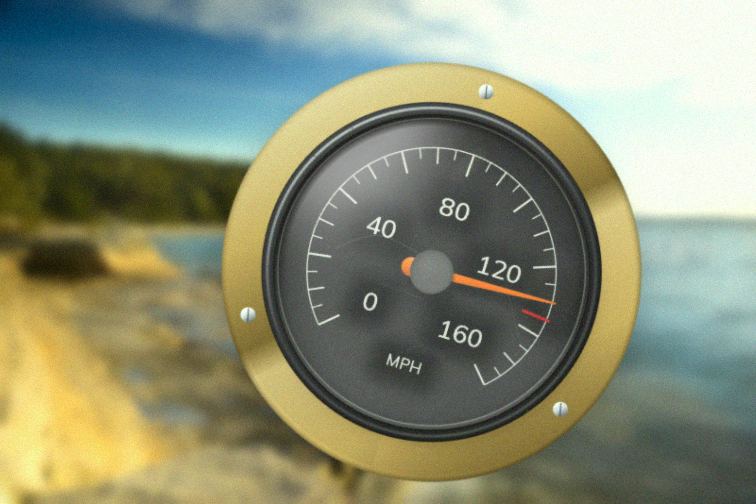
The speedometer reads **130** mph
